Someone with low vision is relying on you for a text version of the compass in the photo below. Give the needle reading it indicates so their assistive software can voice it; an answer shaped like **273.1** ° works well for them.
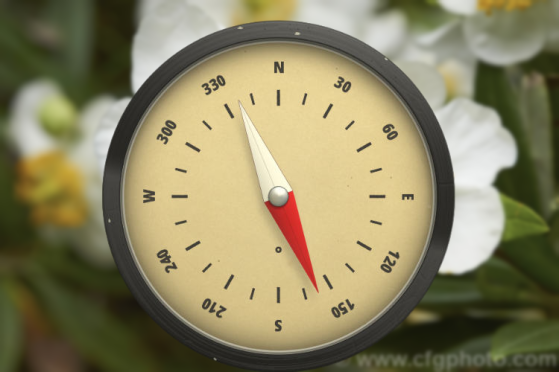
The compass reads **157.5** °
